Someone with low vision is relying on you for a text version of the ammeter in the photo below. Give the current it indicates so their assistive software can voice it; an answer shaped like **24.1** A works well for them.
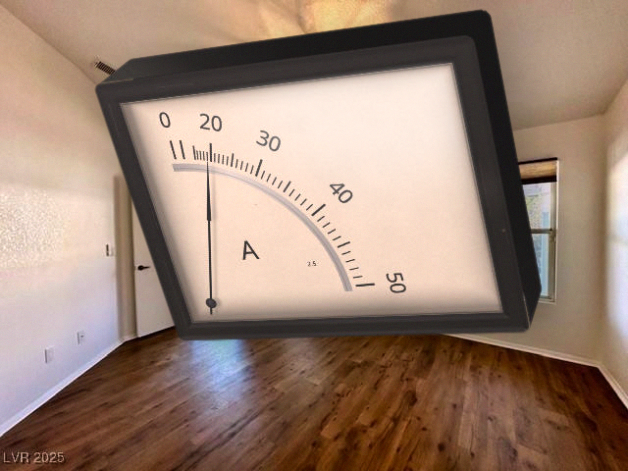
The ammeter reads **20** A
